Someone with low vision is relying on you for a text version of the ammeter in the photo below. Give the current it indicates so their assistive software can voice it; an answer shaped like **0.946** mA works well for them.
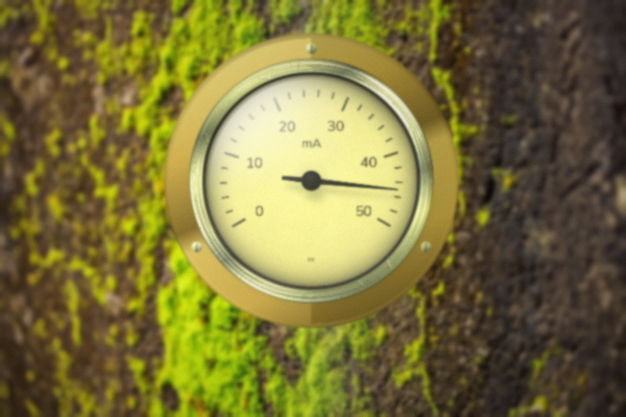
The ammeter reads **45** mA
